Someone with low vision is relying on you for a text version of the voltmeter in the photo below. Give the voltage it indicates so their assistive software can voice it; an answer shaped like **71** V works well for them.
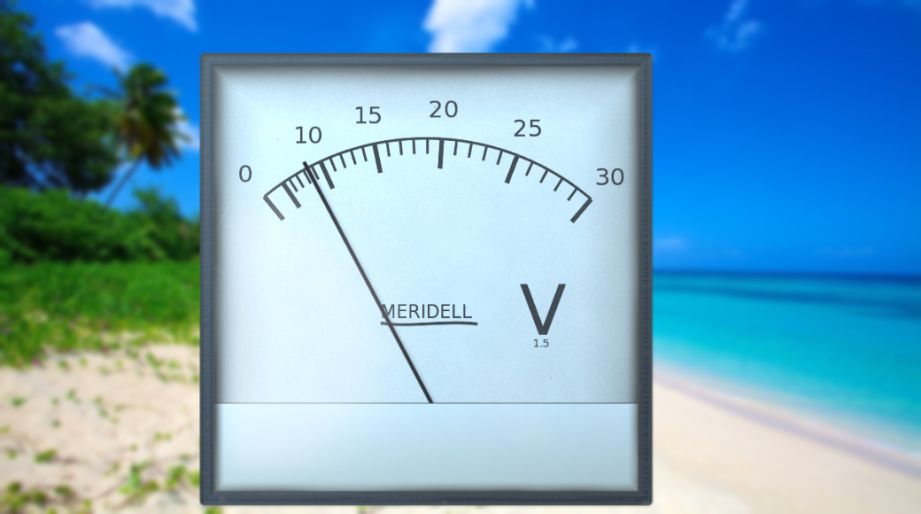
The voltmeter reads **8.5** V
